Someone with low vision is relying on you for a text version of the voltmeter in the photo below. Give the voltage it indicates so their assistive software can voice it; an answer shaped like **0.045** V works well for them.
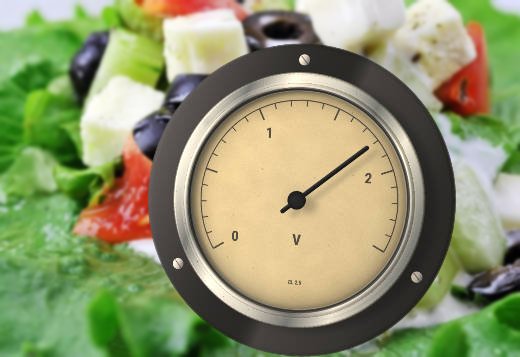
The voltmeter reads **1.8** V
